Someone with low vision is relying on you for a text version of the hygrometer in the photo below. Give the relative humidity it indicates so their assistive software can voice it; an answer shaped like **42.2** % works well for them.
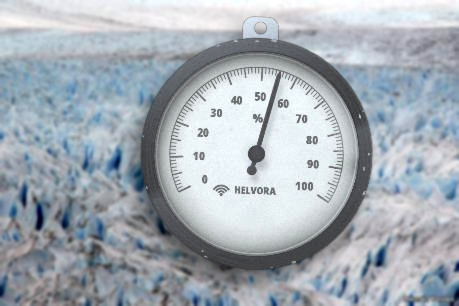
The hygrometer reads **55** %
